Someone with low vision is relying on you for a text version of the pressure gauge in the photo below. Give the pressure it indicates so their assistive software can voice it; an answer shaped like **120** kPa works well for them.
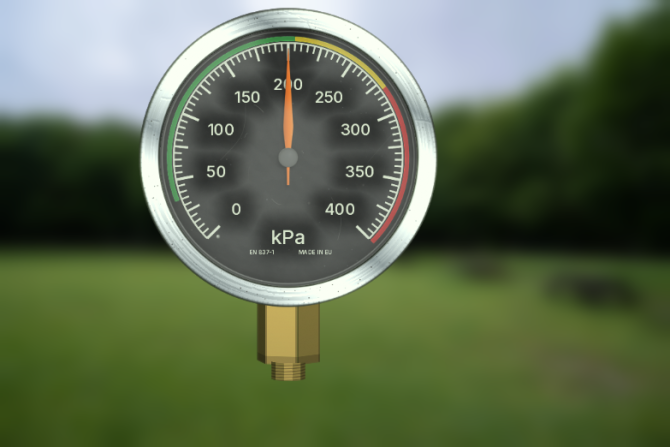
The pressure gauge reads **200** kPa
